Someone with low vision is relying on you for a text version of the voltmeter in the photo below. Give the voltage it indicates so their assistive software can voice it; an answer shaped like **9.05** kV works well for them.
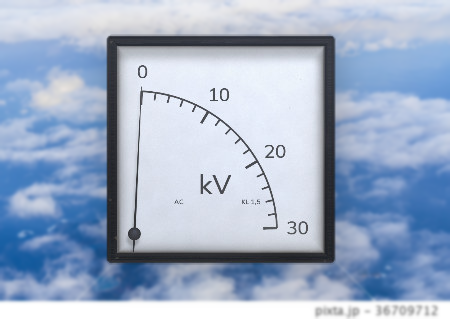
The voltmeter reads **0** kV
